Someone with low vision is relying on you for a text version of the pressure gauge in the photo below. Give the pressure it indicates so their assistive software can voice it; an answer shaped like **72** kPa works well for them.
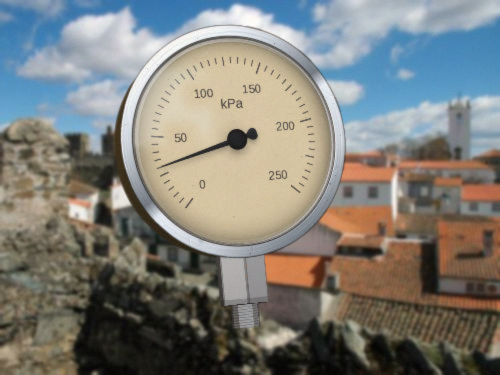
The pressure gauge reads **30** kPa
